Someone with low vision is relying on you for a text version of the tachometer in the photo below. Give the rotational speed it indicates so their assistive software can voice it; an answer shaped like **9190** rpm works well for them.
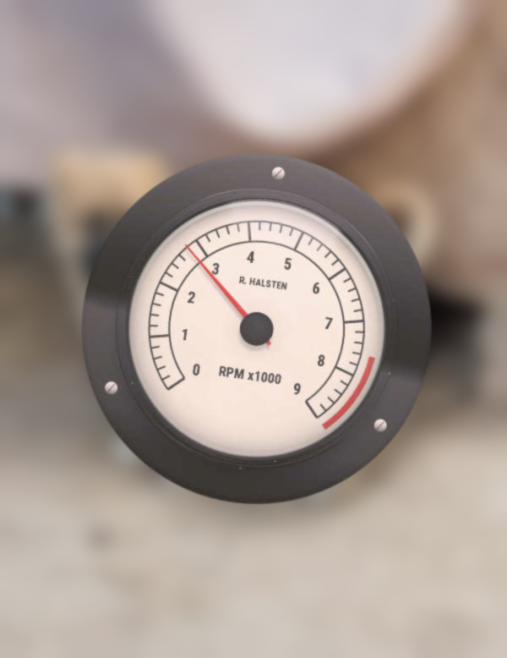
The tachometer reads **2800** rpm
